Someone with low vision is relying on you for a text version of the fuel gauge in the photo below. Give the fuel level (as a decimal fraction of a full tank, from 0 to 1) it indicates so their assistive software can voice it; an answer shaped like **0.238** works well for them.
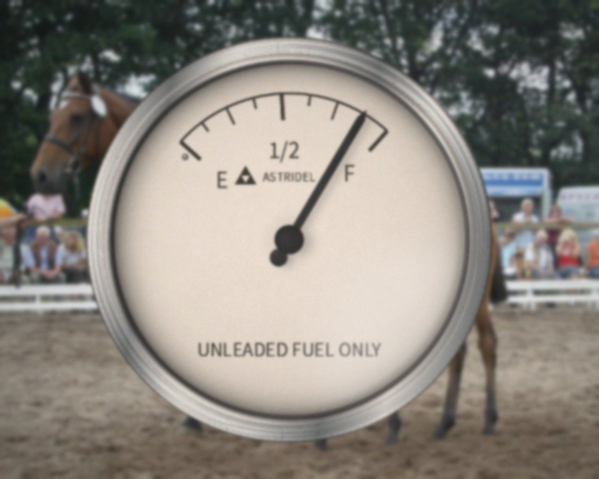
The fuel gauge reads **0.875**
